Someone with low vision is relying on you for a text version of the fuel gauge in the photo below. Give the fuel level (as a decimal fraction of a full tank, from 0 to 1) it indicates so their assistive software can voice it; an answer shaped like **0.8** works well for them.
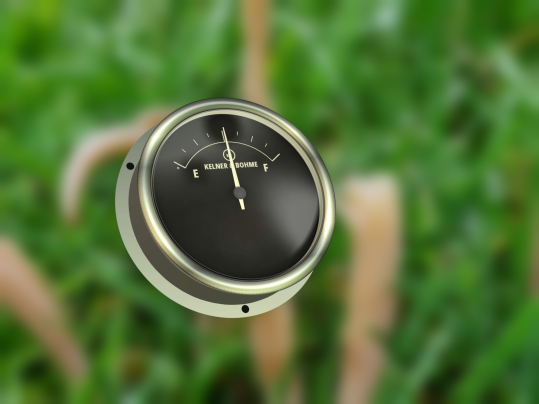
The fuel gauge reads **0.5**
